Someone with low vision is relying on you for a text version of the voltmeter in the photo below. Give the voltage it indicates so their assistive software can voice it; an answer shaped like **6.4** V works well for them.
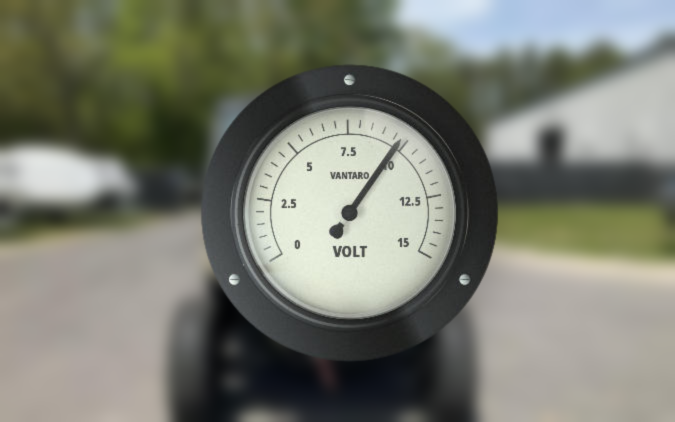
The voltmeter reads **9.75** V
